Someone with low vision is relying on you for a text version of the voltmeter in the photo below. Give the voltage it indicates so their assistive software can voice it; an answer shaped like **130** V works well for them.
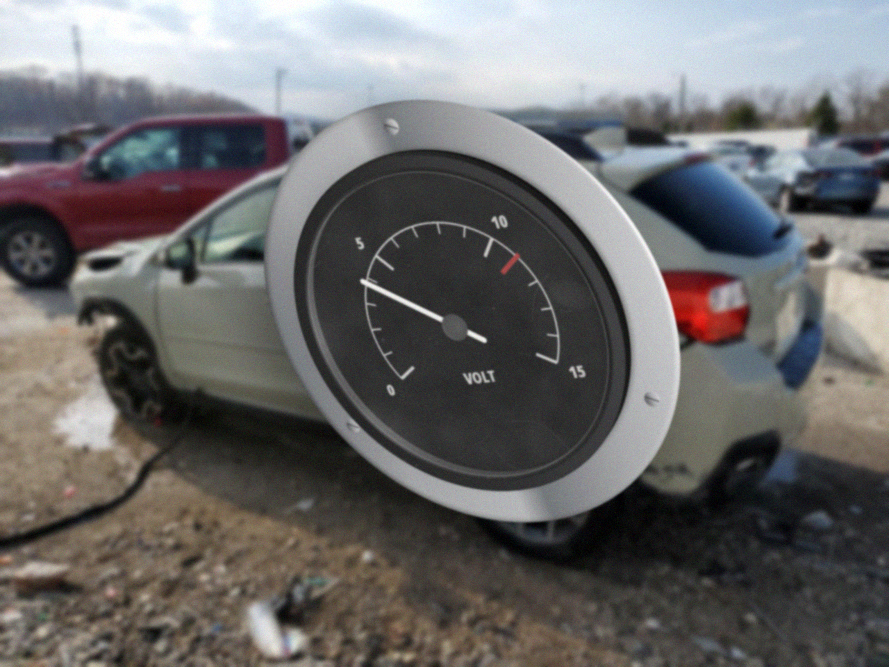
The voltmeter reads **4** V
